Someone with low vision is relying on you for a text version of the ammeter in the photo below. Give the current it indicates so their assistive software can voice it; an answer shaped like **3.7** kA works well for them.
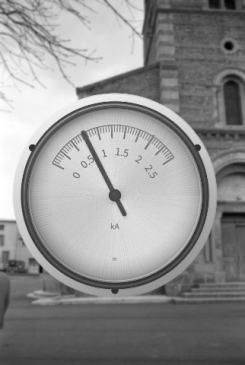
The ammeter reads **0.75** kA
